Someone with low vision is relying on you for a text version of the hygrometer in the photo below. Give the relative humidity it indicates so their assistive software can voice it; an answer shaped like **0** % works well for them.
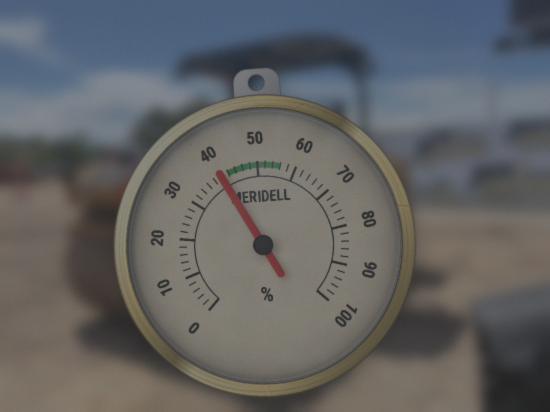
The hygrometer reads **40** %
